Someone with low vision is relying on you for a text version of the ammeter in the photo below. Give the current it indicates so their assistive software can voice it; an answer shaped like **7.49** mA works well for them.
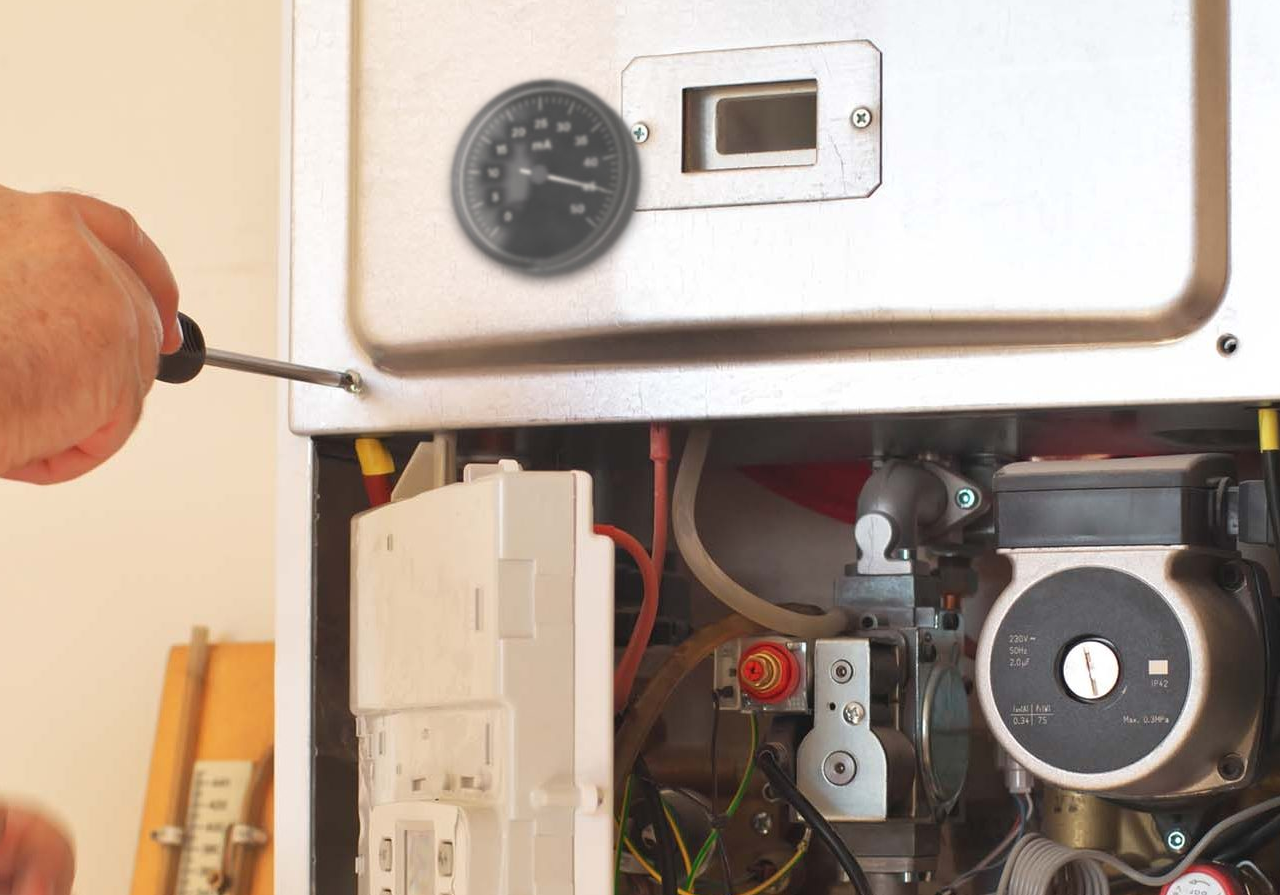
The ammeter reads **45** mA
